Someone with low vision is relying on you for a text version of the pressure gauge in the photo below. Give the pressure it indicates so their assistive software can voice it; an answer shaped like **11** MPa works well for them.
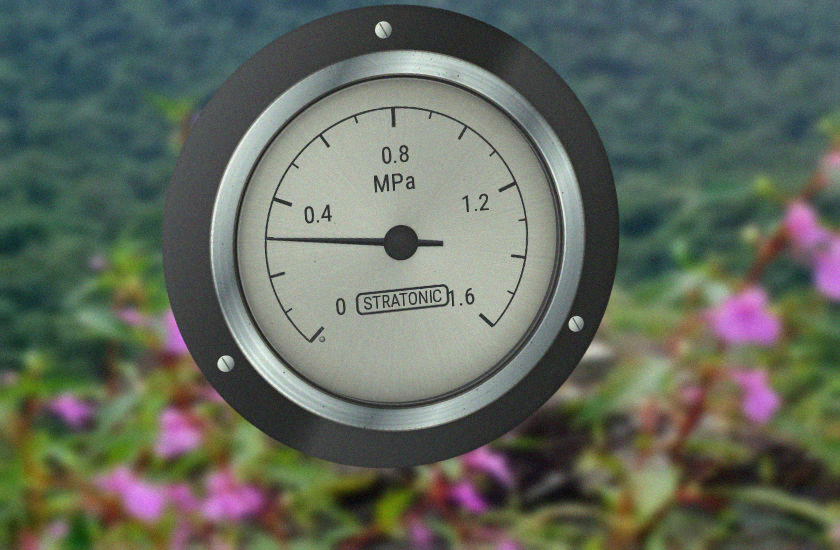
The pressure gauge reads **0.3** MPa
